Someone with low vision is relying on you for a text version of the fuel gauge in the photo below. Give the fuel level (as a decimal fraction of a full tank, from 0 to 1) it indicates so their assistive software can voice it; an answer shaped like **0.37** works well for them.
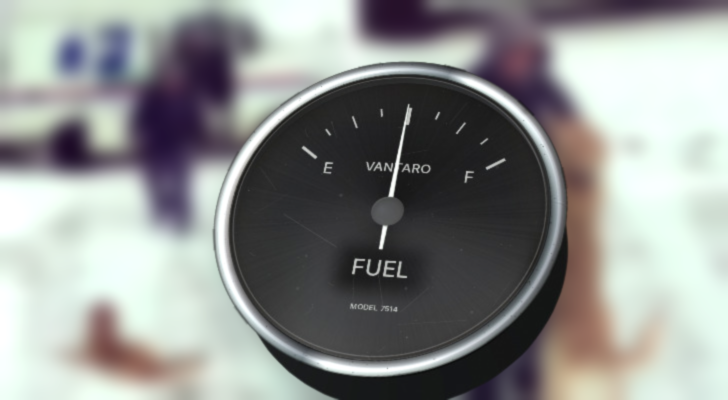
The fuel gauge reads **0.5**
